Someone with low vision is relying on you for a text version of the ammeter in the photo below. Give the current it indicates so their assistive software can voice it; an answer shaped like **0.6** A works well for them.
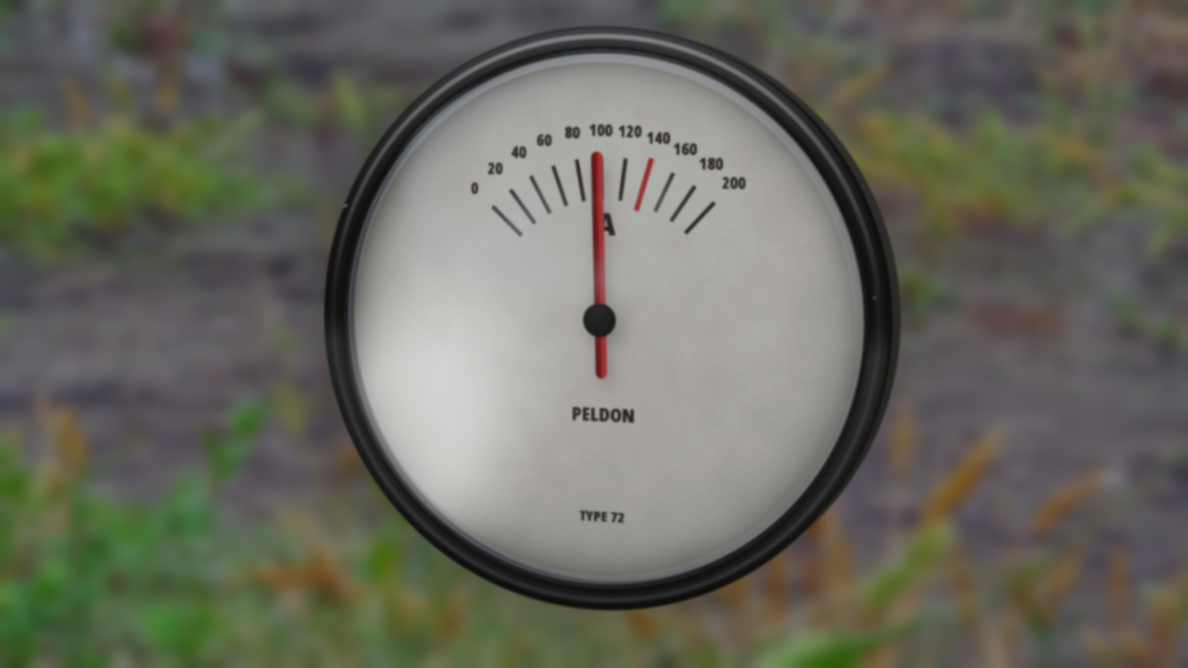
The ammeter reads **100** A
